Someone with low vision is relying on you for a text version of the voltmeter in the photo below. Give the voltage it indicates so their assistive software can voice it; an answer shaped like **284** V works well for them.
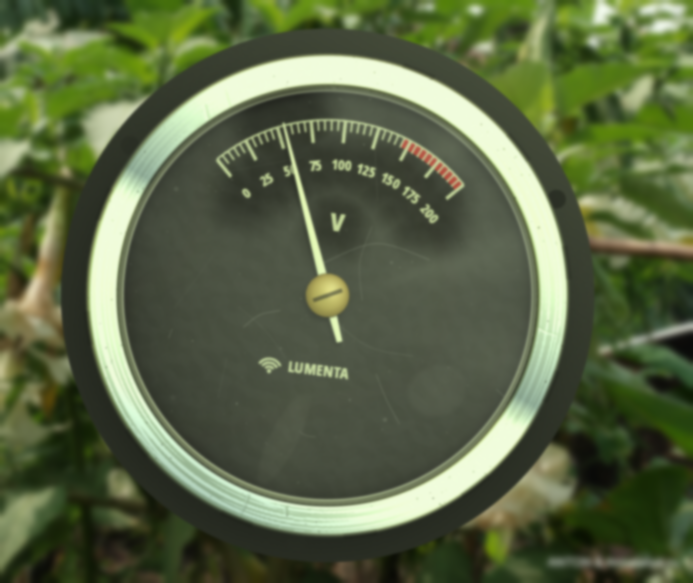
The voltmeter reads **55** V
